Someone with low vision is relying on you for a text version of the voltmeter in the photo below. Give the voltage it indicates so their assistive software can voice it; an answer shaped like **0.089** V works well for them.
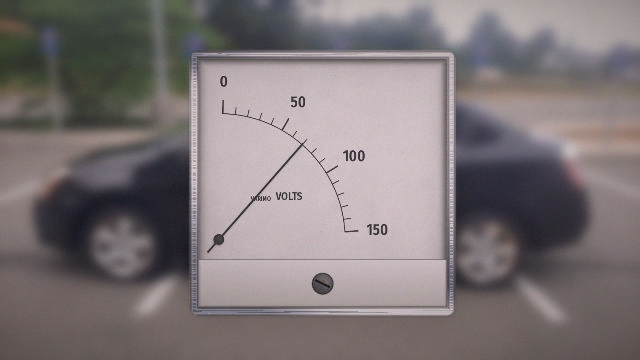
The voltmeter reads **70** V
